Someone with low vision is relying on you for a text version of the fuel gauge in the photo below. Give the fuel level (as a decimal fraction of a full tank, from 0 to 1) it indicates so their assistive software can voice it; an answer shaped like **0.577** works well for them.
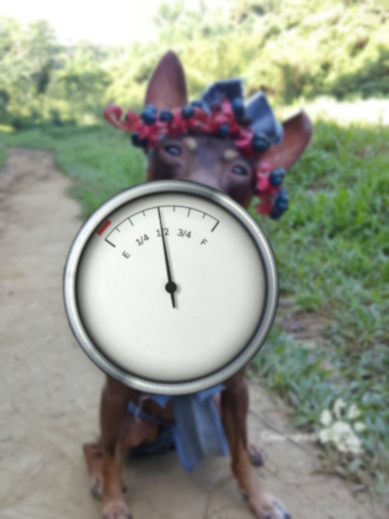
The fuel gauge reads **0.5**
